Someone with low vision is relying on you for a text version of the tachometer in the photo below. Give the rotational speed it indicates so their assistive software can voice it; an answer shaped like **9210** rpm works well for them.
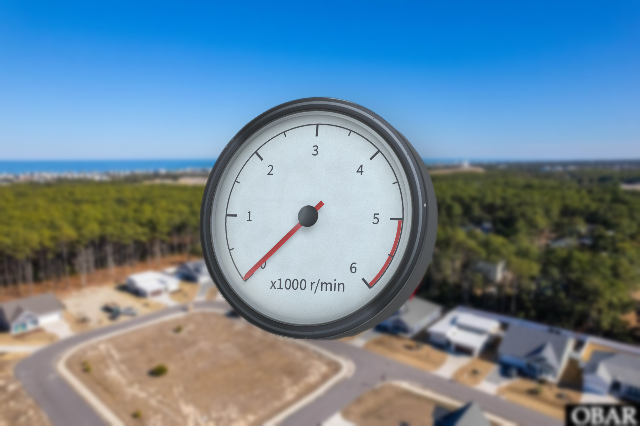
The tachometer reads **0** rpm
